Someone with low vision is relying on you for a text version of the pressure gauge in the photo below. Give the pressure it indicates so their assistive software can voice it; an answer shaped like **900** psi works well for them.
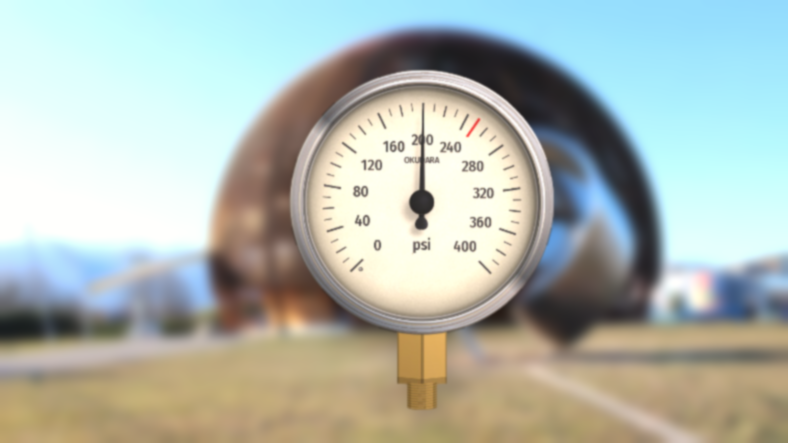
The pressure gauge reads **200** psi
